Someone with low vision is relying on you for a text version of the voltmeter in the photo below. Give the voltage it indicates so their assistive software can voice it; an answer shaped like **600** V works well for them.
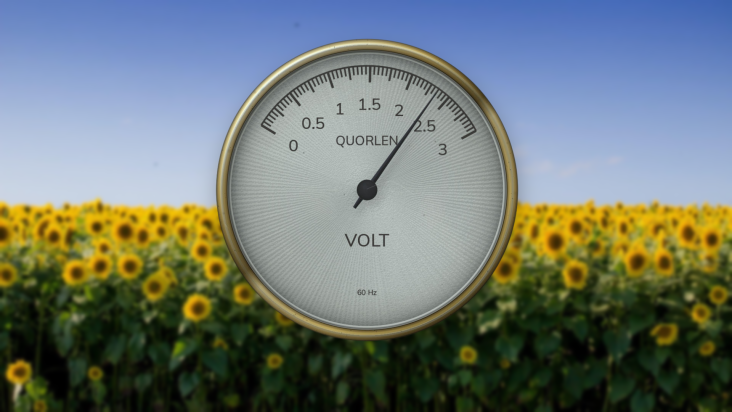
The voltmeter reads **2.35** V
